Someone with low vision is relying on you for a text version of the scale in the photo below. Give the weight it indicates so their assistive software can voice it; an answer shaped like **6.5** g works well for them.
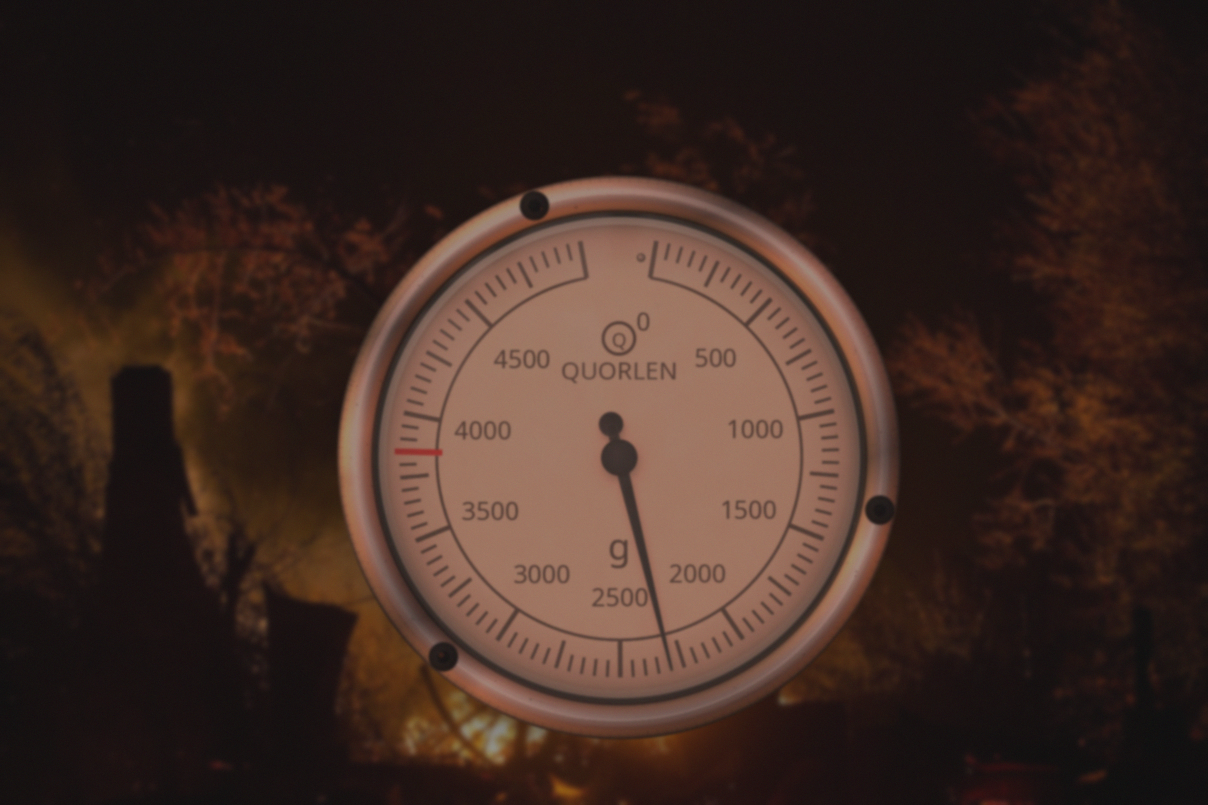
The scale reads **2300** g
